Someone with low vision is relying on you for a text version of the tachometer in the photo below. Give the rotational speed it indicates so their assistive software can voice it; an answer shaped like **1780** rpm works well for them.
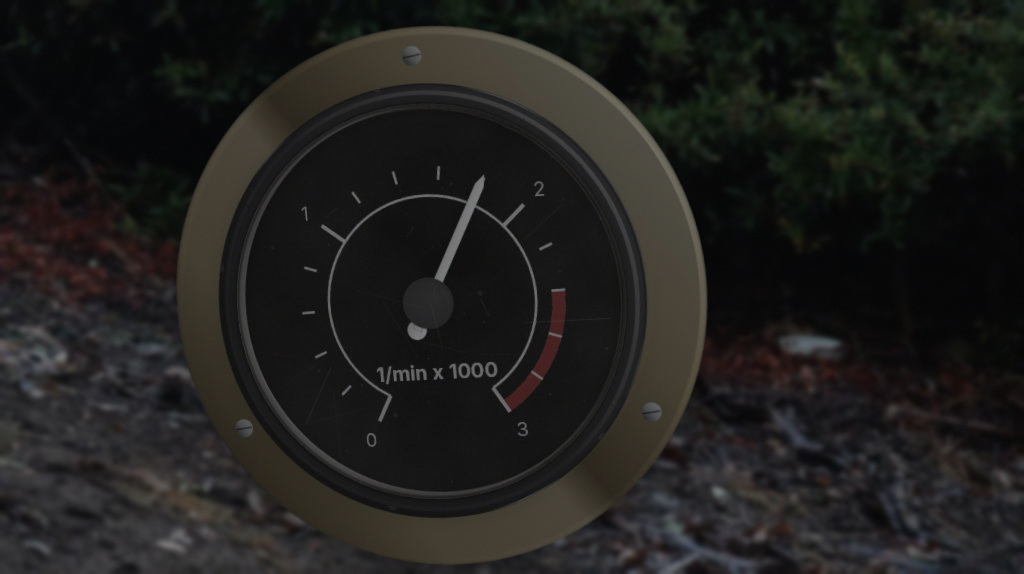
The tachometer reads **1800** rpm
